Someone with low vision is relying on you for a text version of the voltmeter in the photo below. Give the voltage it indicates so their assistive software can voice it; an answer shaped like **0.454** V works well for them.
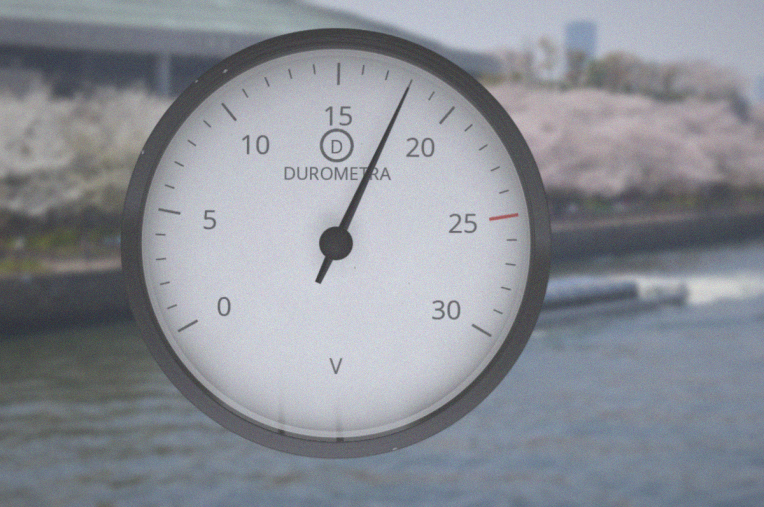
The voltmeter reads **18** V
